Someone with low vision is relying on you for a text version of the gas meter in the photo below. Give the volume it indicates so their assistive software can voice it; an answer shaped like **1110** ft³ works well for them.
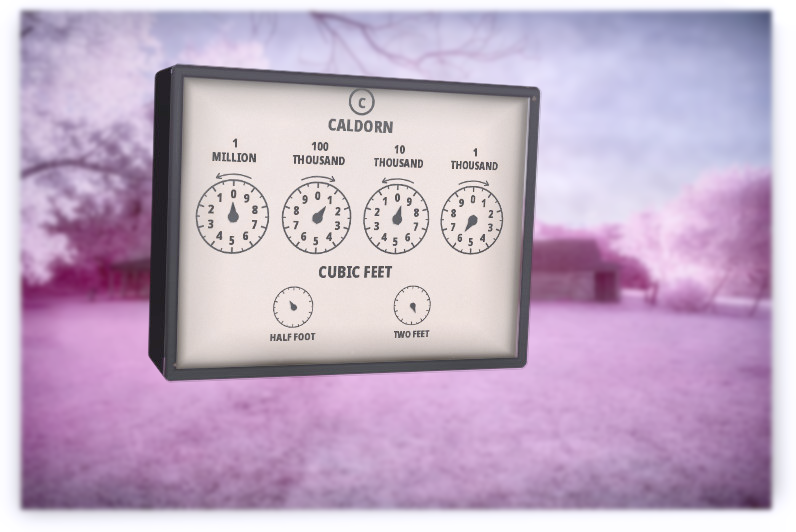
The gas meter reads **9600** ft³
